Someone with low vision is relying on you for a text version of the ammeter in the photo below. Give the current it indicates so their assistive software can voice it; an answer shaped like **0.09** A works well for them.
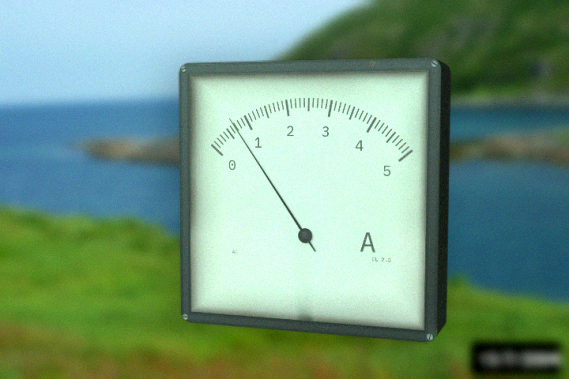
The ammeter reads **0.7** A
